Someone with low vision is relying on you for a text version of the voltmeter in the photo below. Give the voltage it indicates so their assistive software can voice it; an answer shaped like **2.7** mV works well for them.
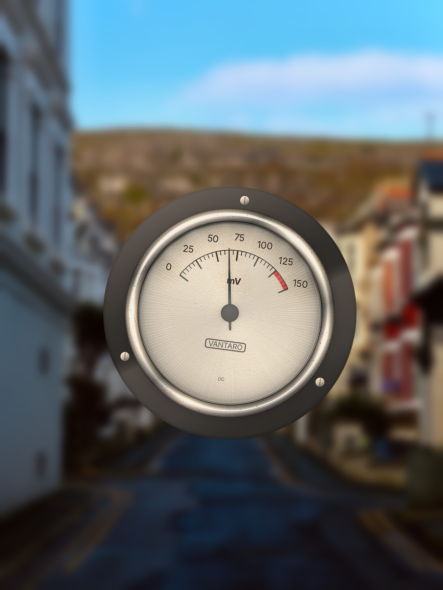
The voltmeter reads **65** mV
